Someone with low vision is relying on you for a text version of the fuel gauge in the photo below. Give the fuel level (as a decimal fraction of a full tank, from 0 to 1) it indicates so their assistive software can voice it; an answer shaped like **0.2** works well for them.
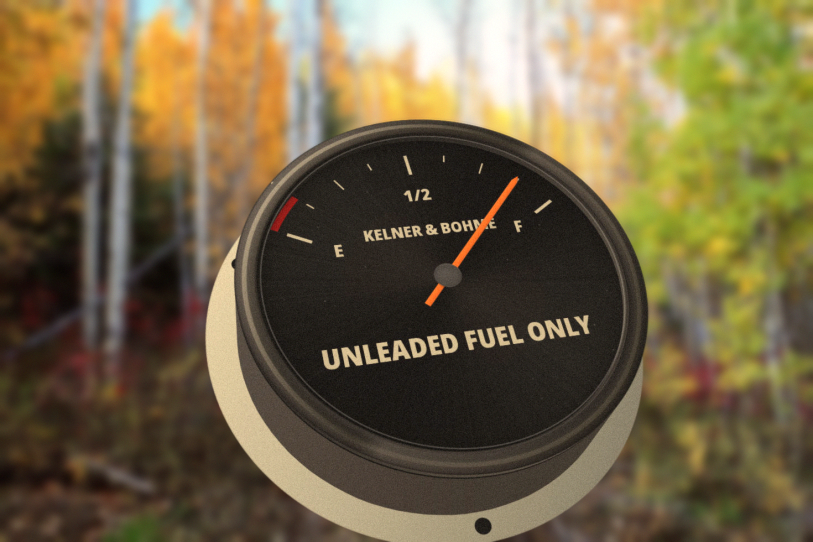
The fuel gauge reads **0.875**
